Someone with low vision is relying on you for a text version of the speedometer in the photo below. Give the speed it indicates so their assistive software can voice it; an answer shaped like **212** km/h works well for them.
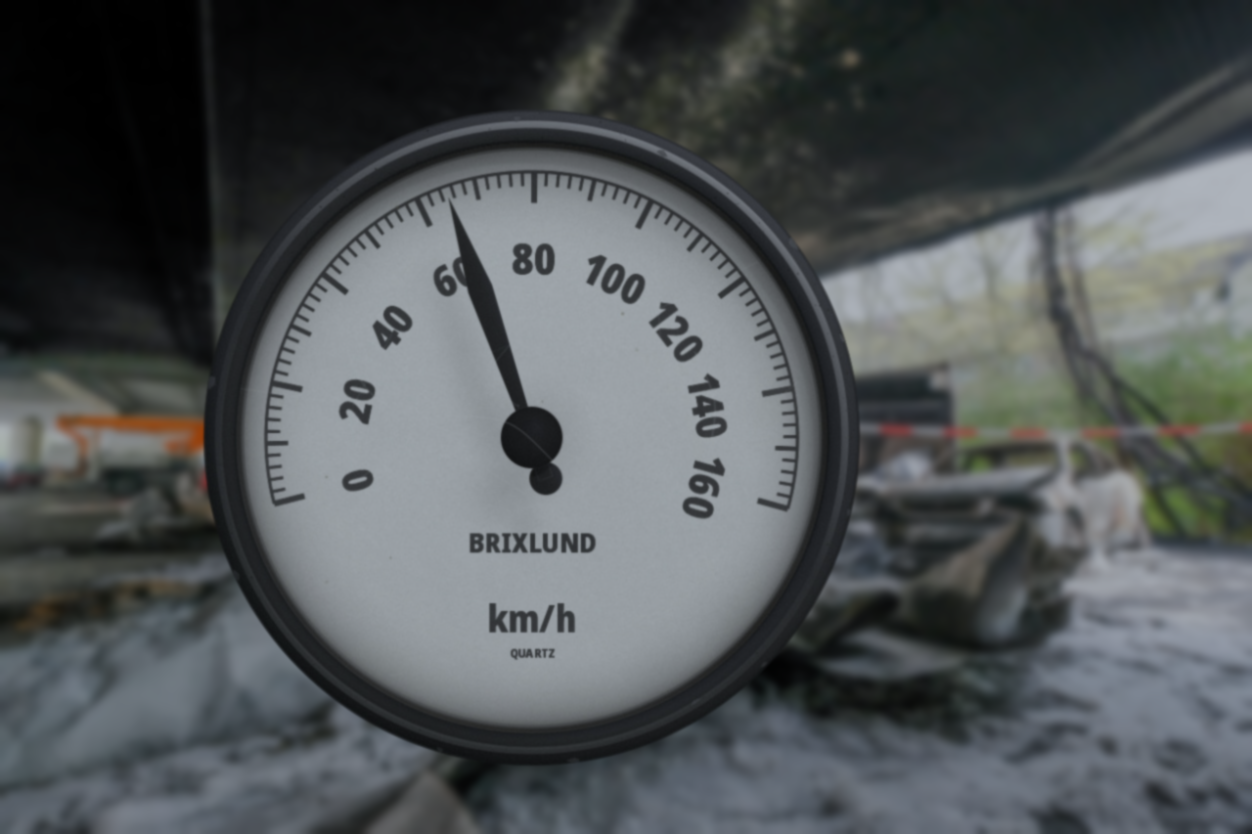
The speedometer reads **65** km/h
